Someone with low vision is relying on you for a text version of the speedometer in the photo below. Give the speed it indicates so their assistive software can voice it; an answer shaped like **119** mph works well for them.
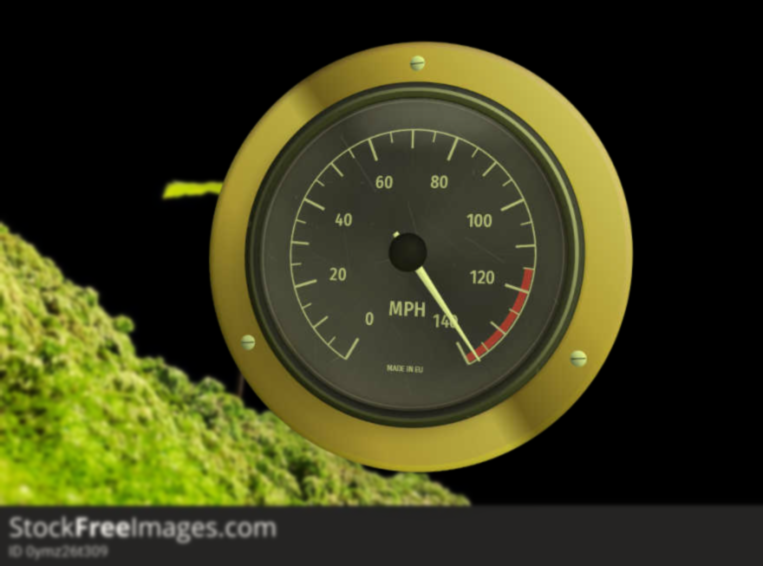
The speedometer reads **137.5** mph
